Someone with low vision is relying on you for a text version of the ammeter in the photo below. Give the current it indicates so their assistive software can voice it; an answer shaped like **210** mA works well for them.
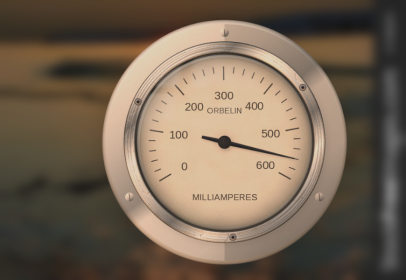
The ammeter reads **560** mA
